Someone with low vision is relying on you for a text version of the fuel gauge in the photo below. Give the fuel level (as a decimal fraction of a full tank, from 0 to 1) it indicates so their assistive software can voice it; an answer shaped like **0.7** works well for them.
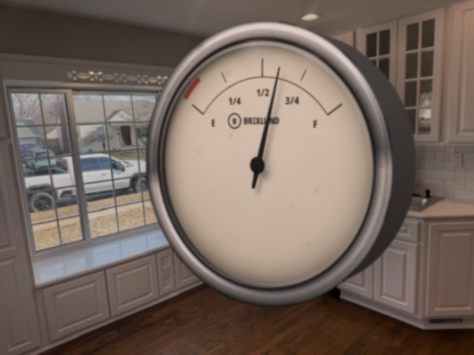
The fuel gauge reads **0.625**
